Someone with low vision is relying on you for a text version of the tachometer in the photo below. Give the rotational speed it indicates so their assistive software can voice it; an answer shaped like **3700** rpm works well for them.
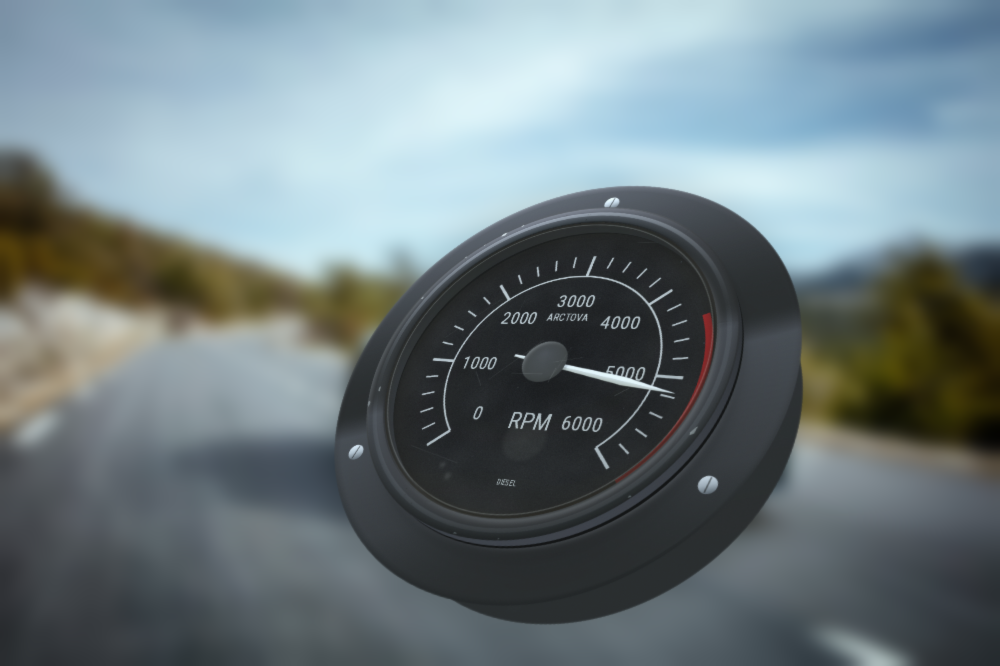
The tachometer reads **5200** rpm
